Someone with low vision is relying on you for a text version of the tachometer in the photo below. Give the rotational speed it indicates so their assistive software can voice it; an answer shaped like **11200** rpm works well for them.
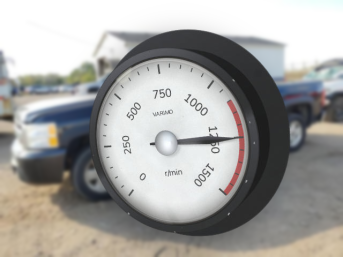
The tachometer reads **1250** rpm
